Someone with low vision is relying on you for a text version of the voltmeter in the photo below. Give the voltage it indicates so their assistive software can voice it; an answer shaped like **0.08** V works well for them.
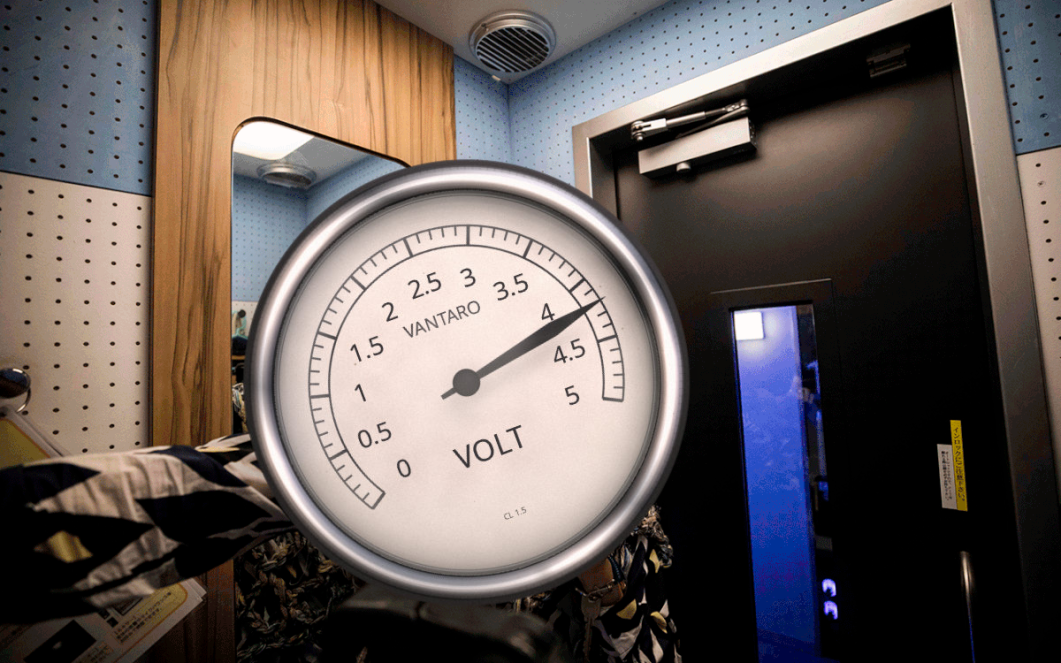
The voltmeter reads **4.2** V
